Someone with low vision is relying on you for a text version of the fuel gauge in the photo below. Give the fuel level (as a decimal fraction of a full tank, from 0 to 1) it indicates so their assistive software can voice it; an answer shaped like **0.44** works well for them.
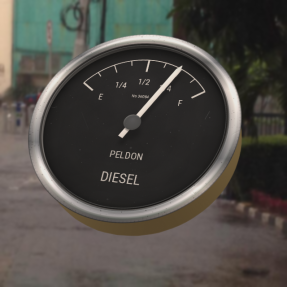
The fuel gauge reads **0.75**
